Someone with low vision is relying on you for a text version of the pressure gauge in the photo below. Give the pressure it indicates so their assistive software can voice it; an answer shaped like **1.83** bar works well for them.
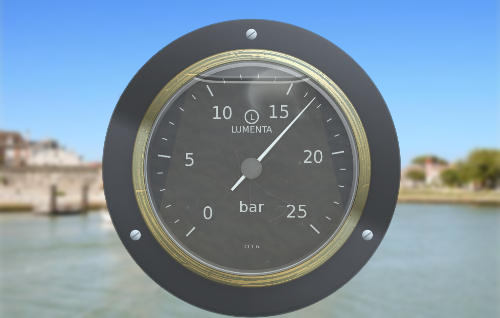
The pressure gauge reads **16.5** bar
